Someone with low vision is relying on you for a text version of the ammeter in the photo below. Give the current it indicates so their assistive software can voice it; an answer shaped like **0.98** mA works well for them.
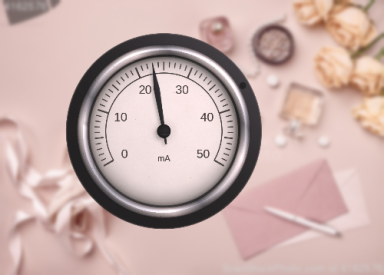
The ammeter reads **23** mA
